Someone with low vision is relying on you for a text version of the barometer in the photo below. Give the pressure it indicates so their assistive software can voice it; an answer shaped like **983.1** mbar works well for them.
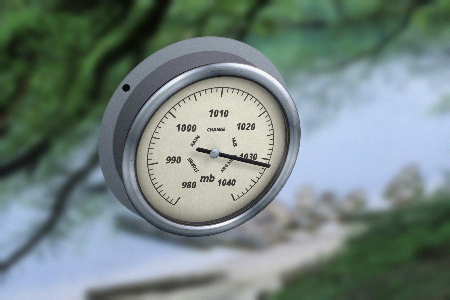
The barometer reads **1031** mbar
